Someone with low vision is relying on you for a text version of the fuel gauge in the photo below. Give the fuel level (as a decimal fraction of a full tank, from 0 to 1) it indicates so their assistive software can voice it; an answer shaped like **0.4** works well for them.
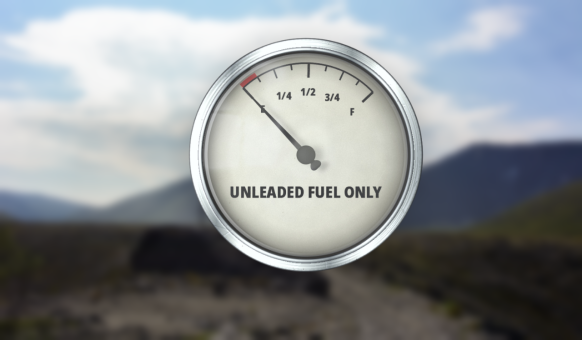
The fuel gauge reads **0**
